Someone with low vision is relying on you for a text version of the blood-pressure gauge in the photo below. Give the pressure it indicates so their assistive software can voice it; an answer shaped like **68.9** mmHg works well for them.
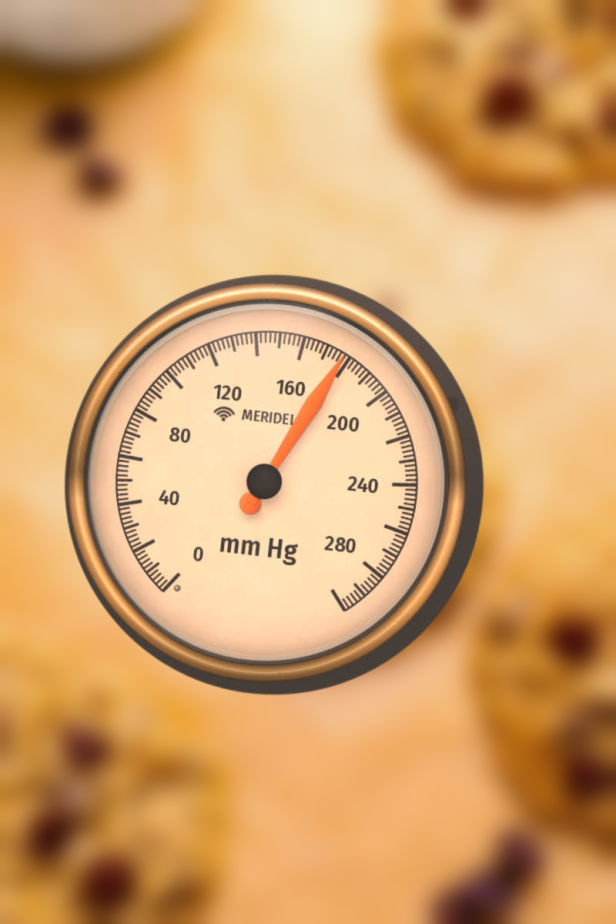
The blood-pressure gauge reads **178** mmHg
